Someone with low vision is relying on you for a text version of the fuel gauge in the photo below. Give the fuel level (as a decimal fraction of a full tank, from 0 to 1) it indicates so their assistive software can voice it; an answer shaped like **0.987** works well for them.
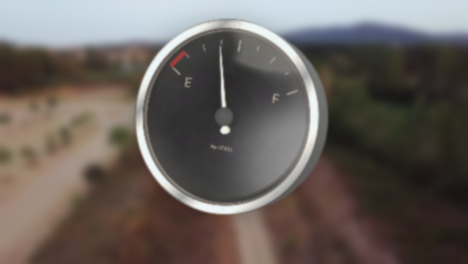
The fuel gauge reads **0.375**
